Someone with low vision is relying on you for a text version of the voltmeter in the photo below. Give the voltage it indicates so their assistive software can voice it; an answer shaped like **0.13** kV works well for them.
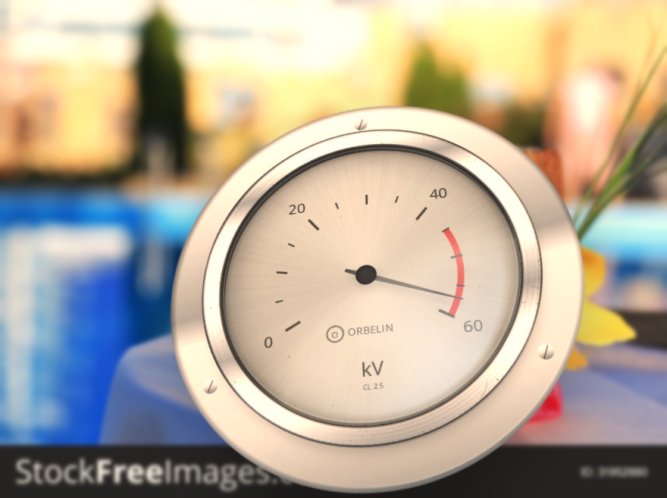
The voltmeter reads **57.5** kV
